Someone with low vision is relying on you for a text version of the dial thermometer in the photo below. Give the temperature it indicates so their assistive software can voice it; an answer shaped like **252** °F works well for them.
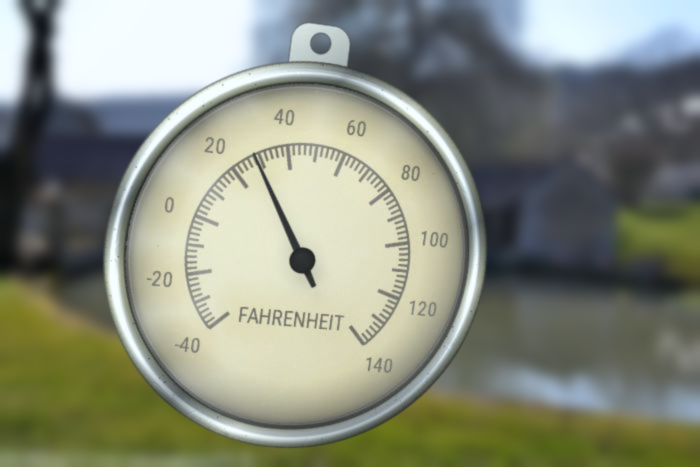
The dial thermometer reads **28** °F
